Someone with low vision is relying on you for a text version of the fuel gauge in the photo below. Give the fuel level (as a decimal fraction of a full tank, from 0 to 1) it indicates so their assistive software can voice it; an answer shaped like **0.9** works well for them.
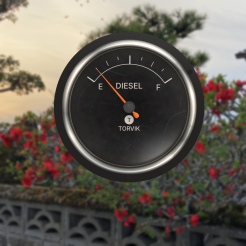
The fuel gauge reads **0.125**
